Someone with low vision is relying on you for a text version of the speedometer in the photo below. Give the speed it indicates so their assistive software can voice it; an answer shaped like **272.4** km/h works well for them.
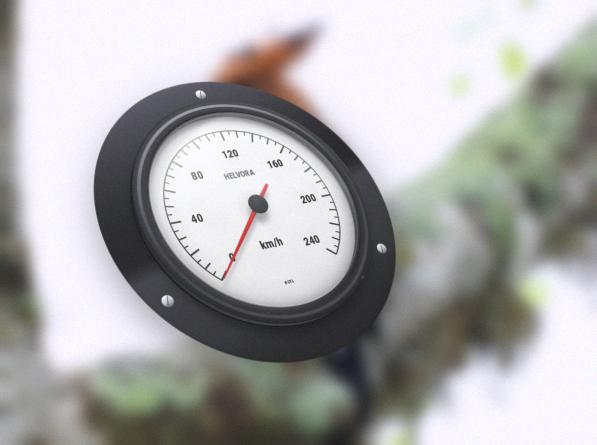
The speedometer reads **0** km/h
